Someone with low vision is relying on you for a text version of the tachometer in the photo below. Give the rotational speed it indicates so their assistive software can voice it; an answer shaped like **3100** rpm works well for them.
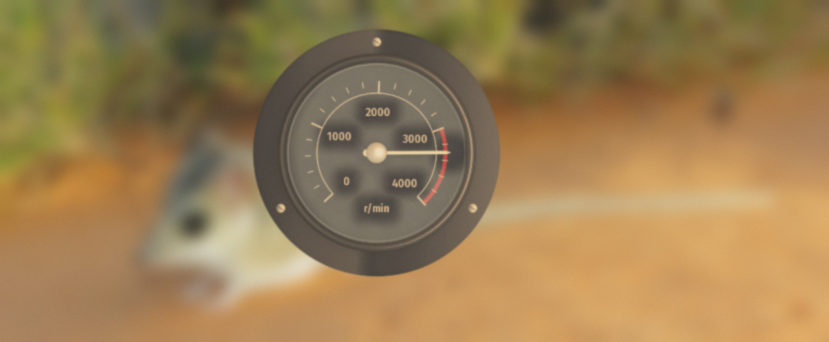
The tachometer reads **3300** rpm
